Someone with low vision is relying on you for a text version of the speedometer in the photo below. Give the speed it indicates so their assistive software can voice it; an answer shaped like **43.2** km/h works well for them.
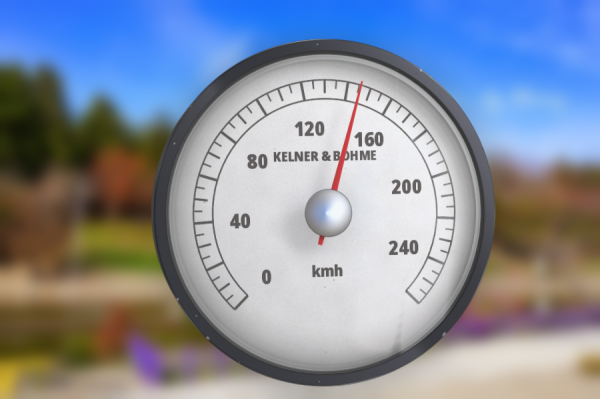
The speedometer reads **145** km/h
